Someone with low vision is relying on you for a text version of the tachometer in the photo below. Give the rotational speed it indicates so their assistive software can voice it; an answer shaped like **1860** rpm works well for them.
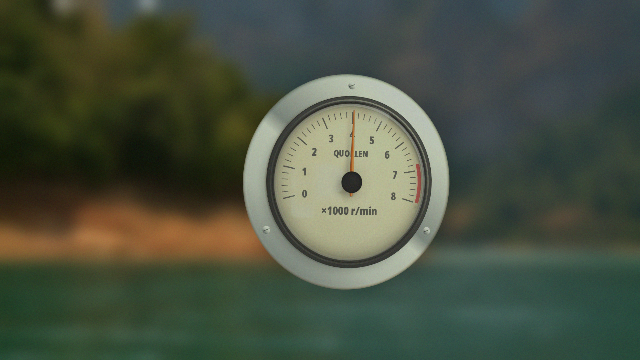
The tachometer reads **4000** rpm
